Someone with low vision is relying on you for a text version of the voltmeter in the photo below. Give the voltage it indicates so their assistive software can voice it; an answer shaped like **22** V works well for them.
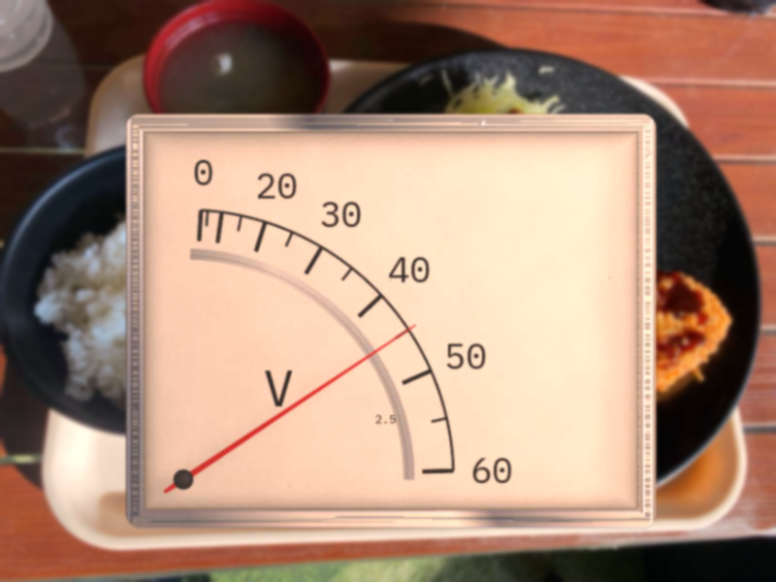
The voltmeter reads **45** V
